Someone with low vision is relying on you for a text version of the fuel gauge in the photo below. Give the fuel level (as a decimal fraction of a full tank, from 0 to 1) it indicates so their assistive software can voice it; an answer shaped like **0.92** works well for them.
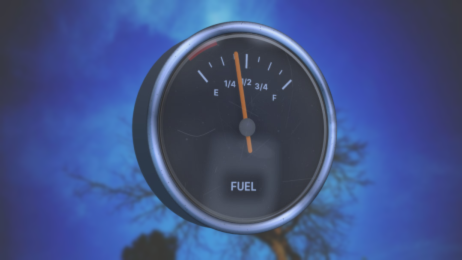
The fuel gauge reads **0.375**
